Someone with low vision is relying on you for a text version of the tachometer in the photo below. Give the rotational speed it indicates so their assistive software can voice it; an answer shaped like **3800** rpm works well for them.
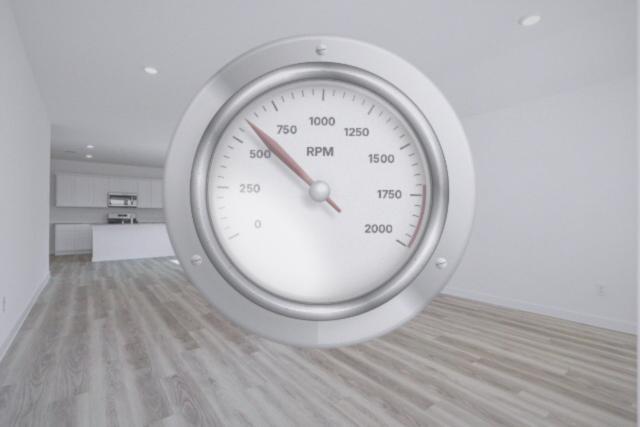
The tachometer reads **600** rpm
